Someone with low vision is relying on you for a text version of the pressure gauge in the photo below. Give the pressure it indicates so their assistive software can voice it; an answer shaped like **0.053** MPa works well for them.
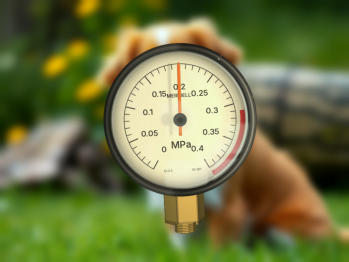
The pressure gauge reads **0.2** MPa
